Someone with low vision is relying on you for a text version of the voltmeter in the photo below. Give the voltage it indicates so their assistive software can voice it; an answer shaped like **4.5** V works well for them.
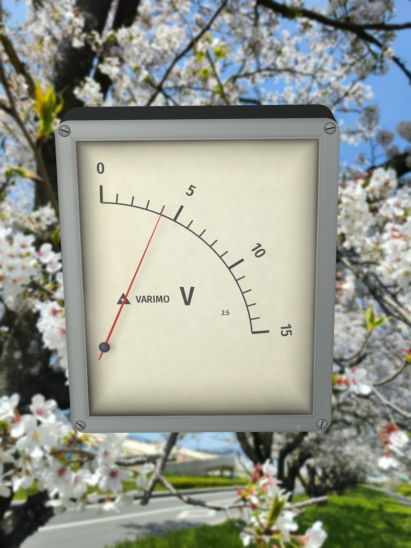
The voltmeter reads **4** V
